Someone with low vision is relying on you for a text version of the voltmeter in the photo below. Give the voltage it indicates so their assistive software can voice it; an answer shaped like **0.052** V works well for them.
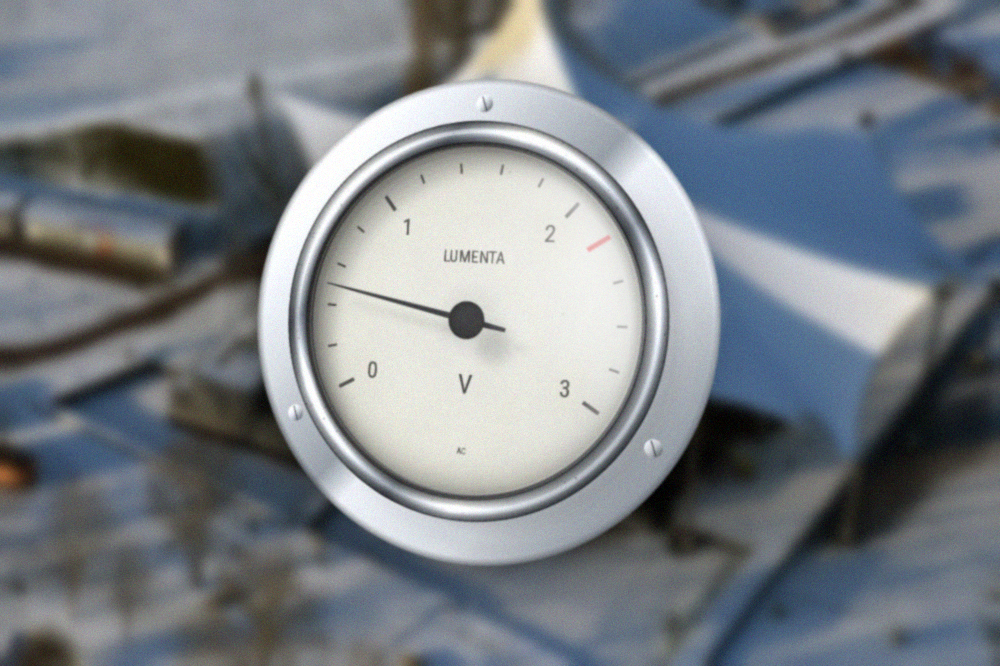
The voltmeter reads **0.5** V
